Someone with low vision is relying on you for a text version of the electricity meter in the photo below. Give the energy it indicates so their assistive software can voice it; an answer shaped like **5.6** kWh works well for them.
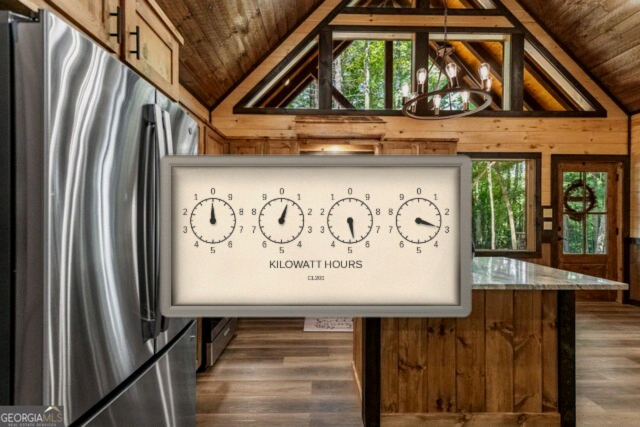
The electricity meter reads **53** kWh
